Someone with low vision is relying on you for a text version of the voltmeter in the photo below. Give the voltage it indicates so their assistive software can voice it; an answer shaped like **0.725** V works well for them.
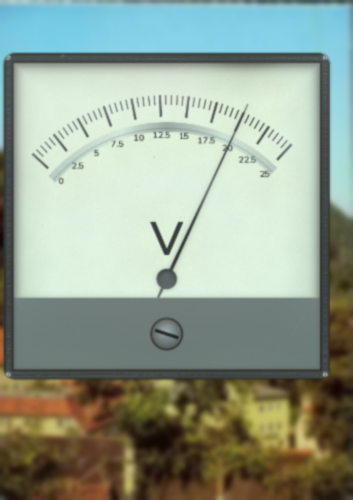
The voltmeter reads **20** V
